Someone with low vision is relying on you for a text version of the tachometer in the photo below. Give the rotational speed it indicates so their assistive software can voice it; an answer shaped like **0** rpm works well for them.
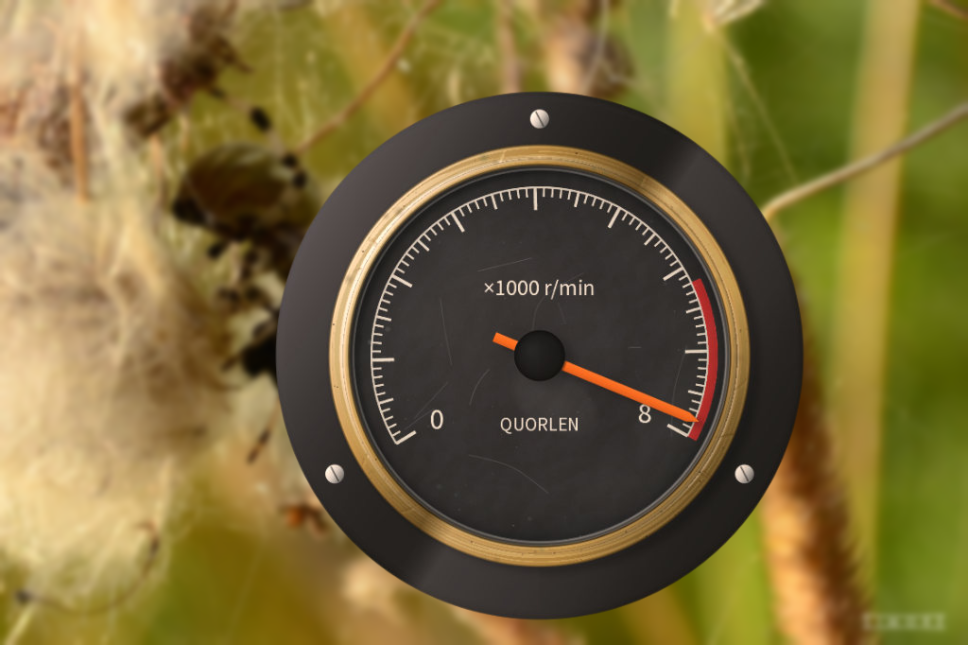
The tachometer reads **7800** rpm
